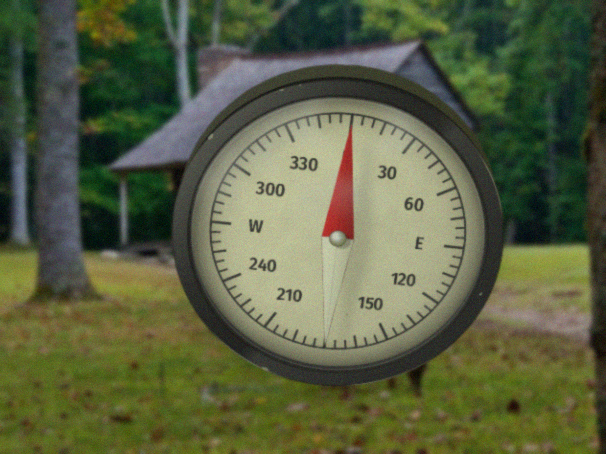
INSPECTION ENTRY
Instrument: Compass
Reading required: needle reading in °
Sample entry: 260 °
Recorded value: 0 °
